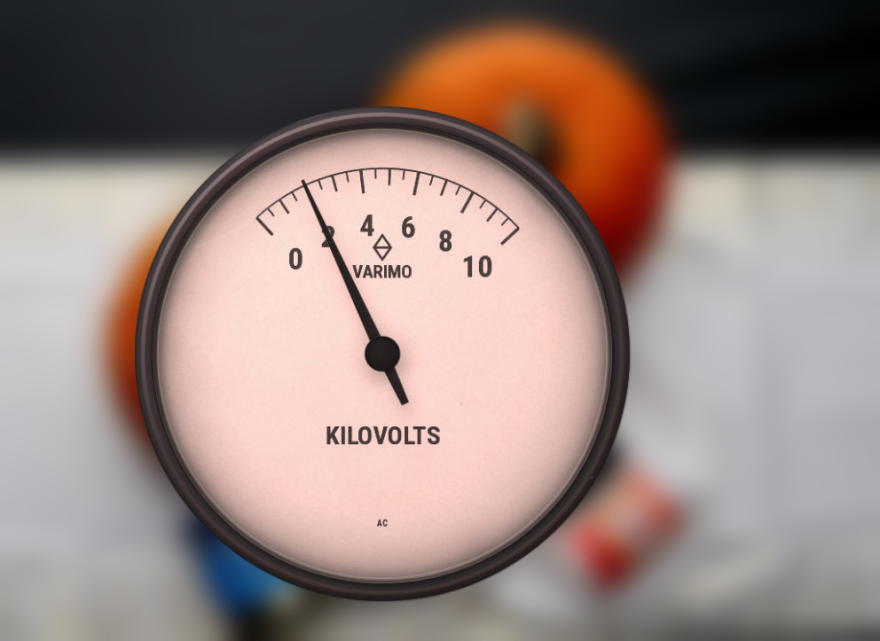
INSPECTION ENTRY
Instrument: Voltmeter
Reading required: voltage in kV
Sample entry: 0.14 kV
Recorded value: 2 kV
